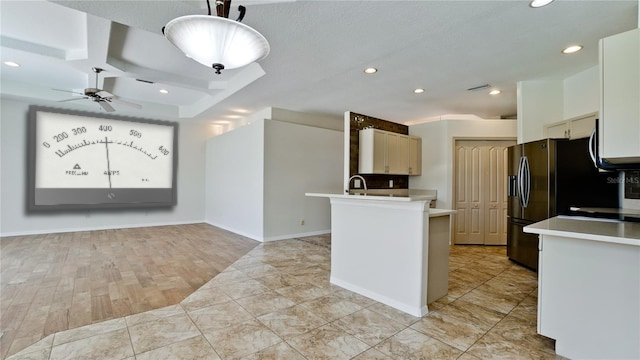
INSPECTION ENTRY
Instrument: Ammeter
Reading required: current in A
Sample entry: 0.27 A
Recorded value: 400 A
